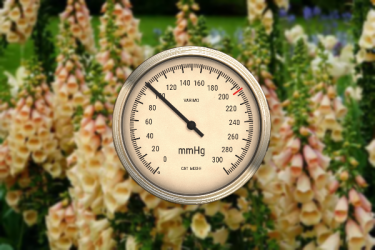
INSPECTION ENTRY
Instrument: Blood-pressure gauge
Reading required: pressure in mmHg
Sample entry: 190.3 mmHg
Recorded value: 100 mmHg
